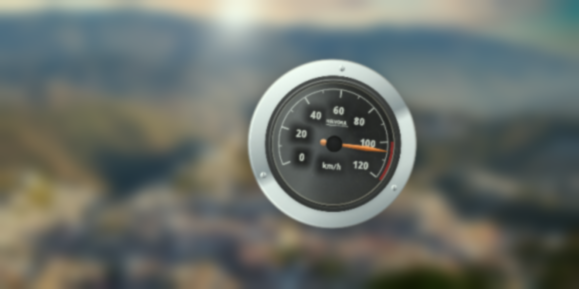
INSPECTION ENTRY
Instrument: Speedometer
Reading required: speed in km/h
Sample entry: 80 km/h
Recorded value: 105 km/h
